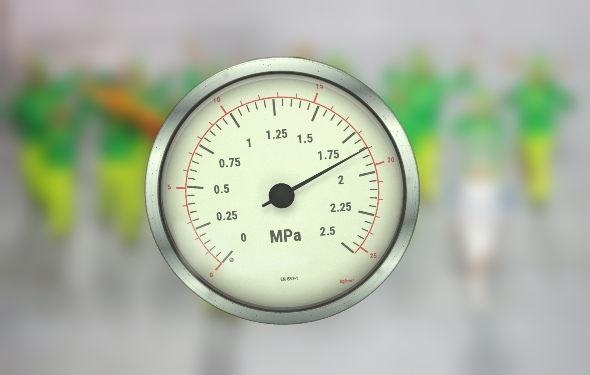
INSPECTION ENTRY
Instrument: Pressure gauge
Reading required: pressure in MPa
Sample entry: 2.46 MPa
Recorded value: 1.85 MPa
